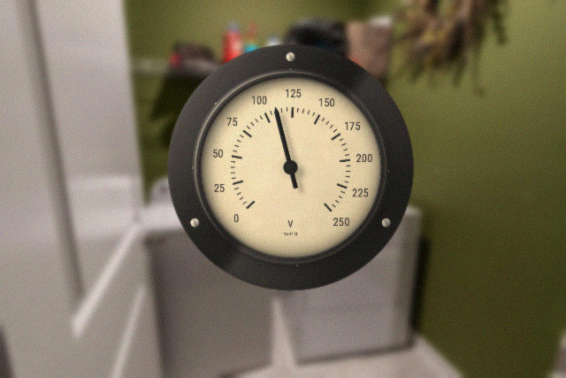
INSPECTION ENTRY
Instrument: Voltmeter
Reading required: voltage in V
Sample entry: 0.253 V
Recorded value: 110 V
